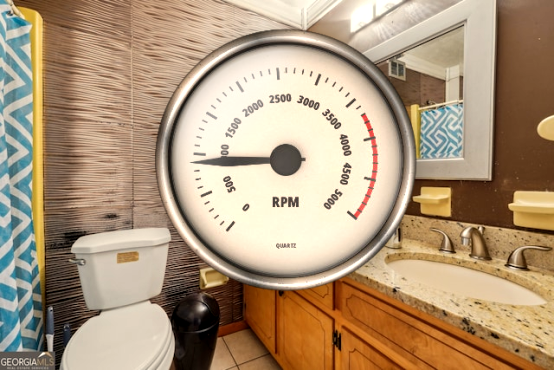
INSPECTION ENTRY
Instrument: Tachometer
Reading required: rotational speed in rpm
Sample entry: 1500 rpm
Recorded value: 900 rpm
